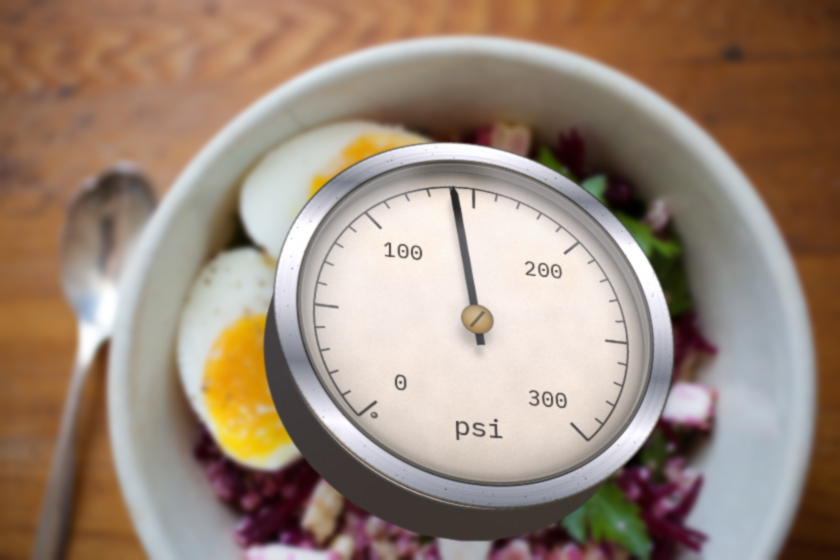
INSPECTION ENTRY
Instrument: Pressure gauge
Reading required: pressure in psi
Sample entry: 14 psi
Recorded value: 140 psi
